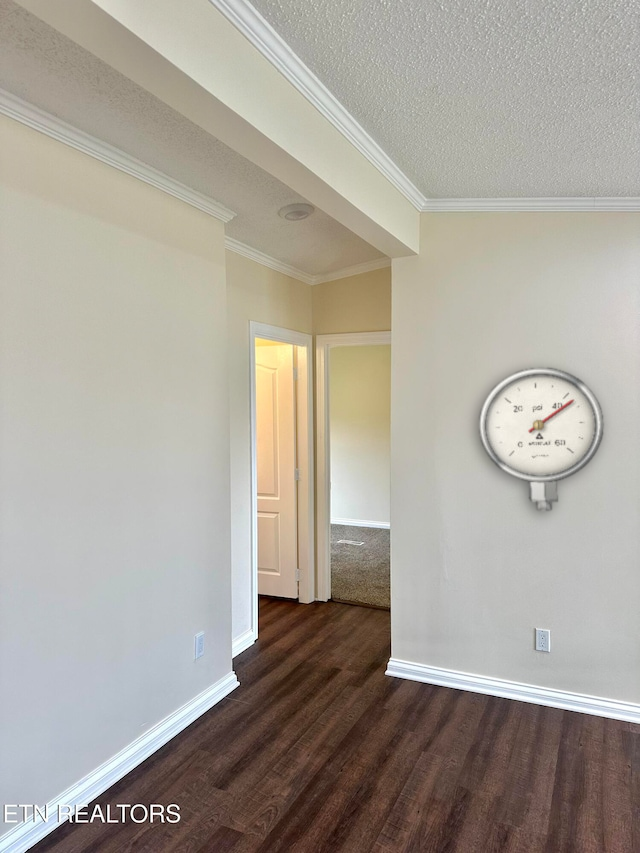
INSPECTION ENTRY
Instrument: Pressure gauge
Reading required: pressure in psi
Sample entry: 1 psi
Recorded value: 42.5 psi
